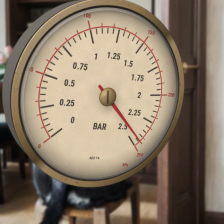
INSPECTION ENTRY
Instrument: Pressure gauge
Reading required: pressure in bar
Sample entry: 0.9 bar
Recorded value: 2.45 bar
